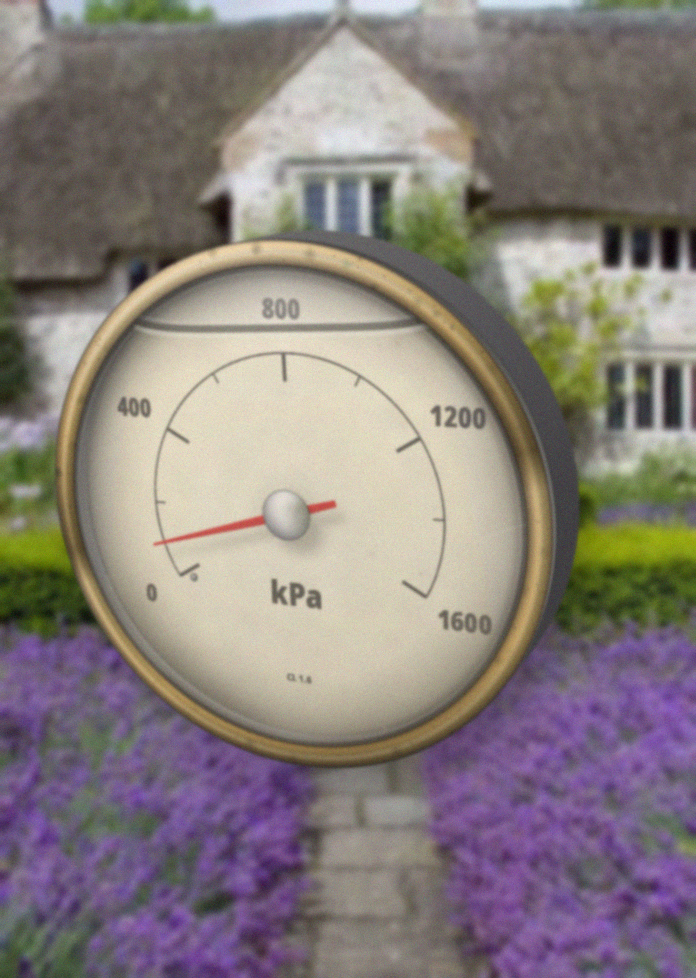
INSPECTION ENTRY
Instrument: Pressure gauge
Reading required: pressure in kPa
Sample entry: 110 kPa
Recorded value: 100 kPa
